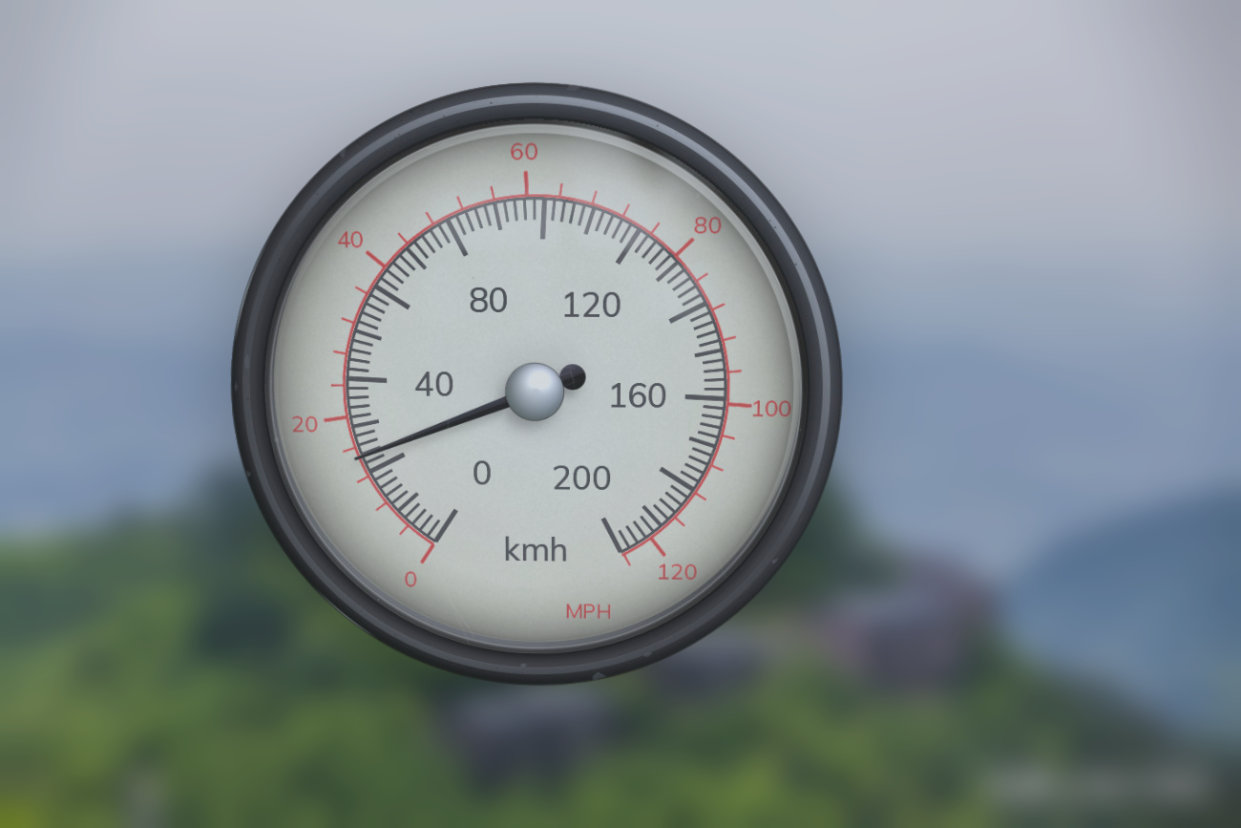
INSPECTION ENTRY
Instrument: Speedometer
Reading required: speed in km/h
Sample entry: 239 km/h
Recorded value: 24 km/h
